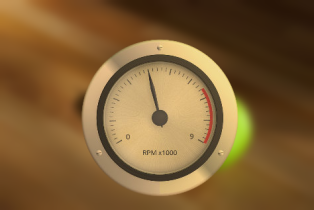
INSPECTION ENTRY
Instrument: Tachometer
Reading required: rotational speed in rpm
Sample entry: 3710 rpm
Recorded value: 4000 rpm
